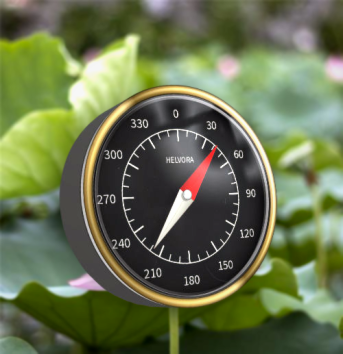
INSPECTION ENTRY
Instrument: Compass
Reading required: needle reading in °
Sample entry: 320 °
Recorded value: 40 °
